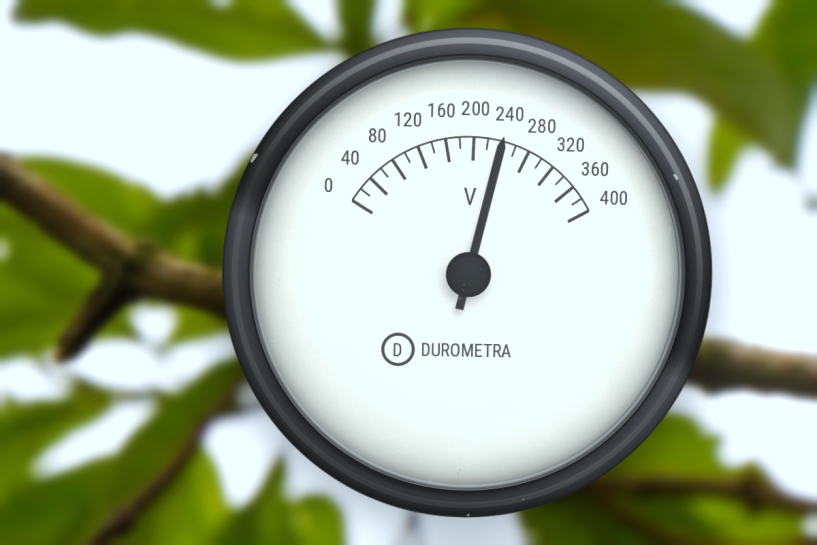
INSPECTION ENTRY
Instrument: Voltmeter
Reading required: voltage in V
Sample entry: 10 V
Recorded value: 240 V
